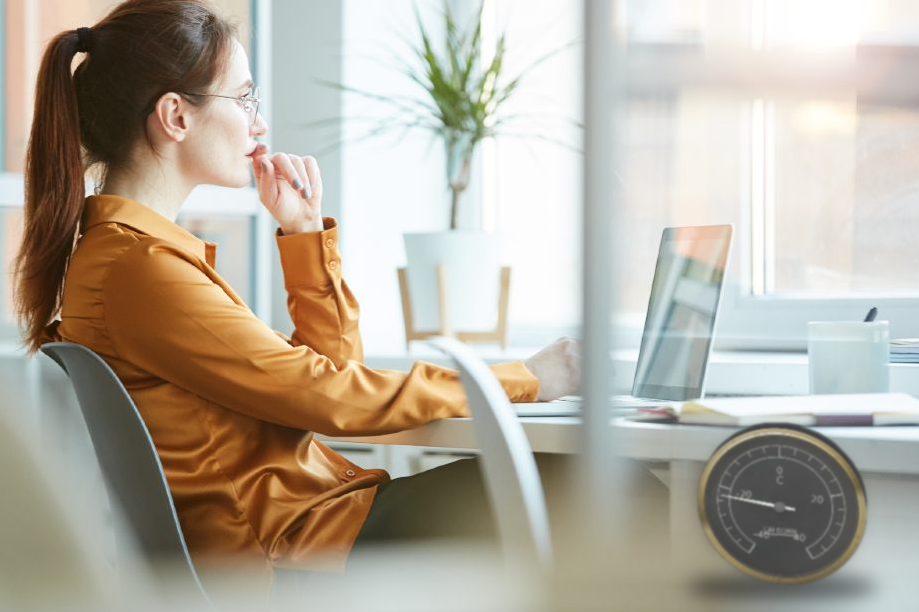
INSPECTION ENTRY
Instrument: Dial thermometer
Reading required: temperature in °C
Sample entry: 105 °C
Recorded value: -22 °C
